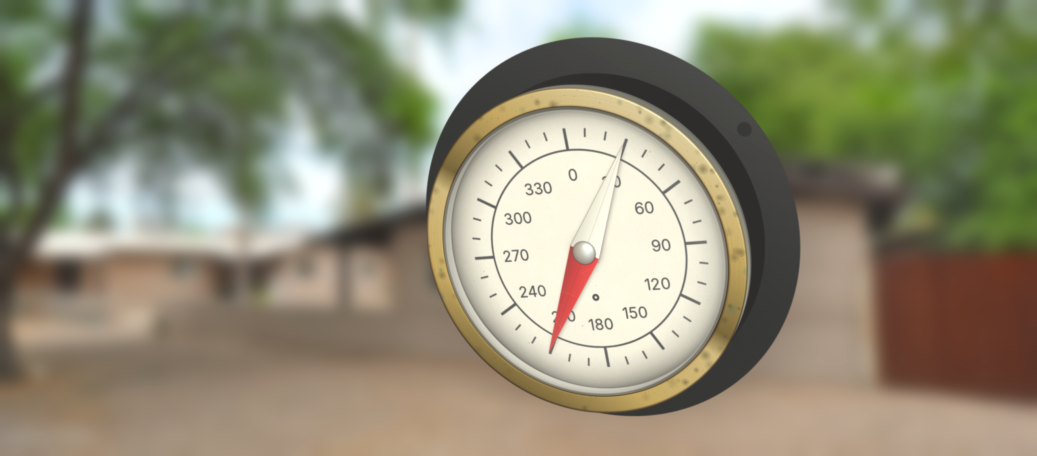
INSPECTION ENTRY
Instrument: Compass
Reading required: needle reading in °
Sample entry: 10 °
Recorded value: 210 °
